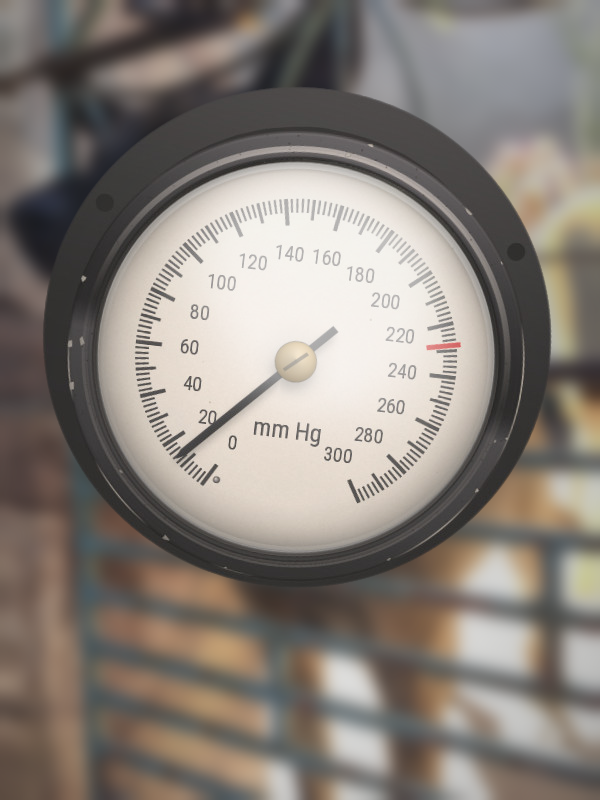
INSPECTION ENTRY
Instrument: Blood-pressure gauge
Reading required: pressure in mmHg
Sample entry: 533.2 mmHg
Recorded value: 14 mmHg
